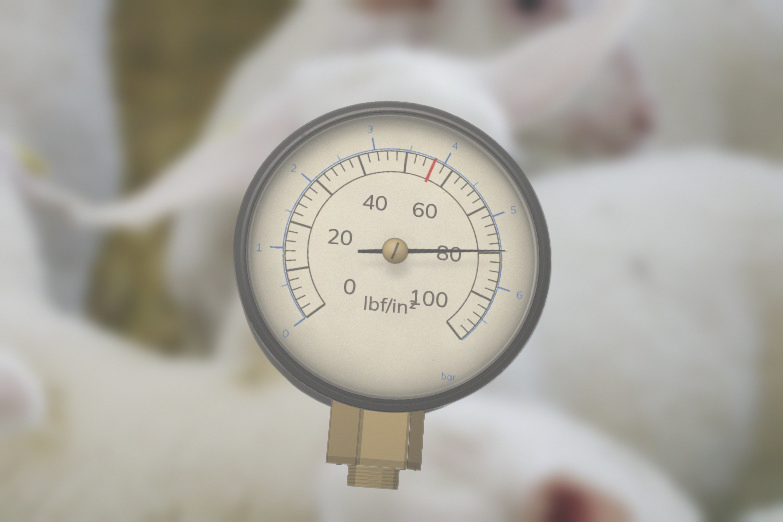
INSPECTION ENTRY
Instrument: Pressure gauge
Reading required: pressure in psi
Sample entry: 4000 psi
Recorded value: 80 psi
